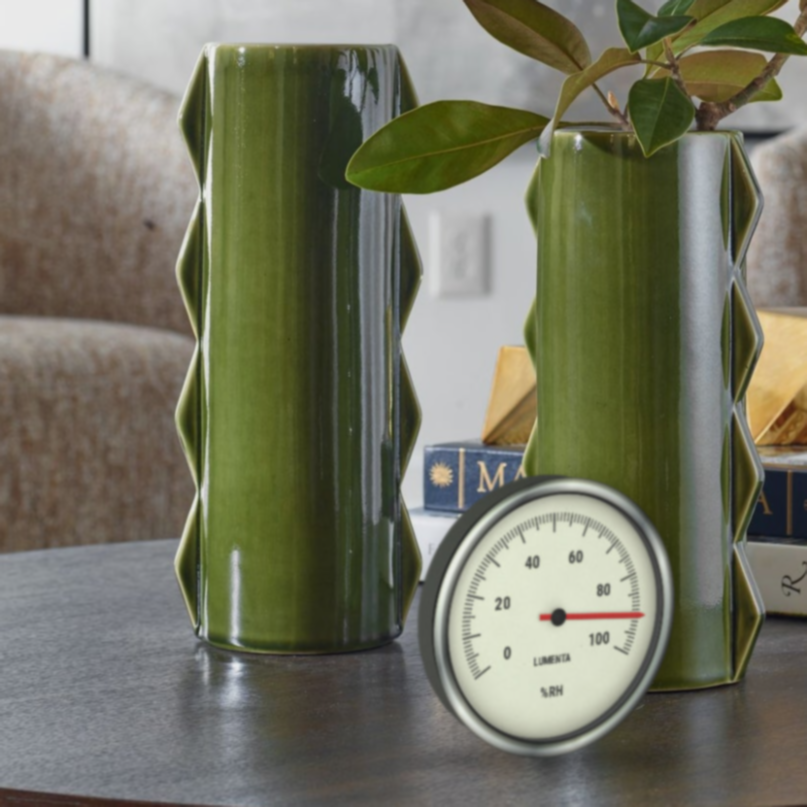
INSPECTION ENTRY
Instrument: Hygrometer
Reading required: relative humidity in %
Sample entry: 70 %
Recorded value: 90 %
